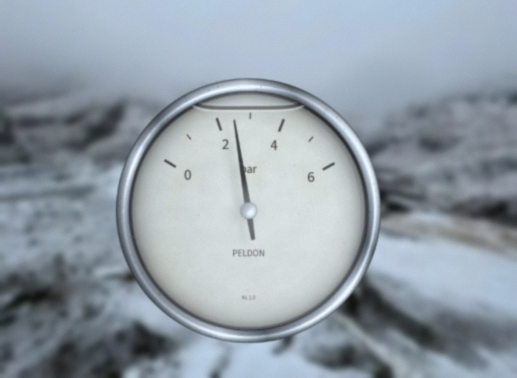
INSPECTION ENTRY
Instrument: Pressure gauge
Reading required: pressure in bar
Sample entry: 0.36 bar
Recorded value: 2.5 bar
